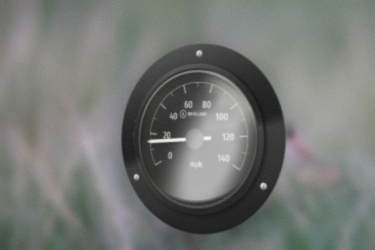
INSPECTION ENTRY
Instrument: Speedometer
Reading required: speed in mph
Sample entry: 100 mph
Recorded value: 15 mph
